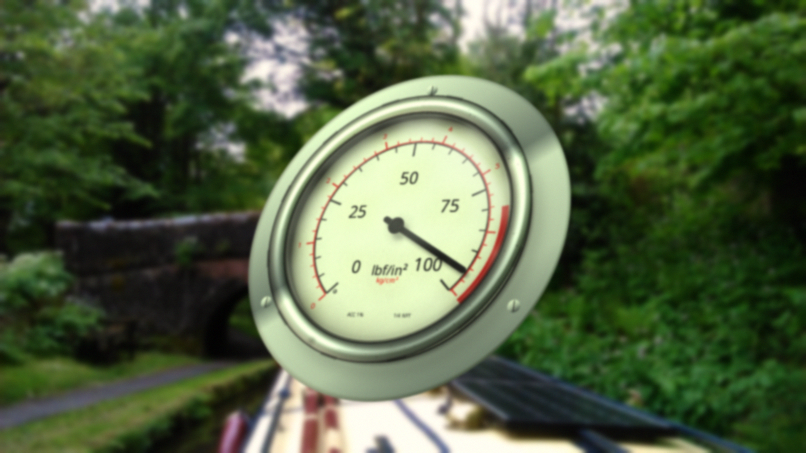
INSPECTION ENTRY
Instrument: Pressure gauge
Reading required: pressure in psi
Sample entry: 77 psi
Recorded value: 95 psi
